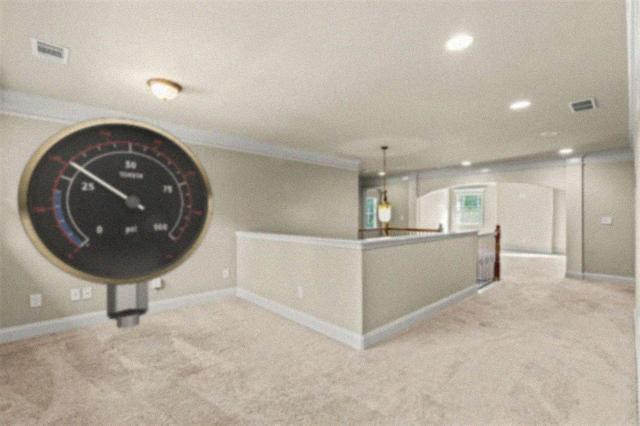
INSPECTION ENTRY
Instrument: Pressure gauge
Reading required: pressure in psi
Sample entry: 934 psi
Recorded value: 30 psi
